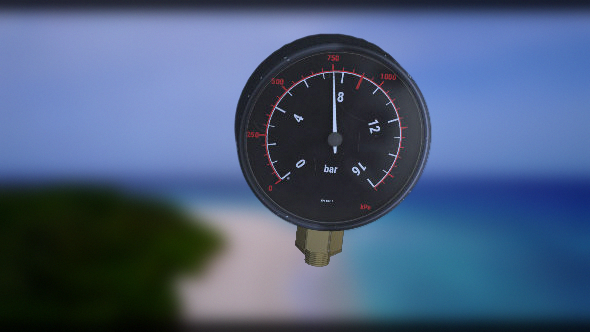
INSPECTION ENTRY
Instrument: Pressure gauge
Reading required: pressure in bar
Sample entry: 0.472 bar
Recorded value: 7.5 bar
